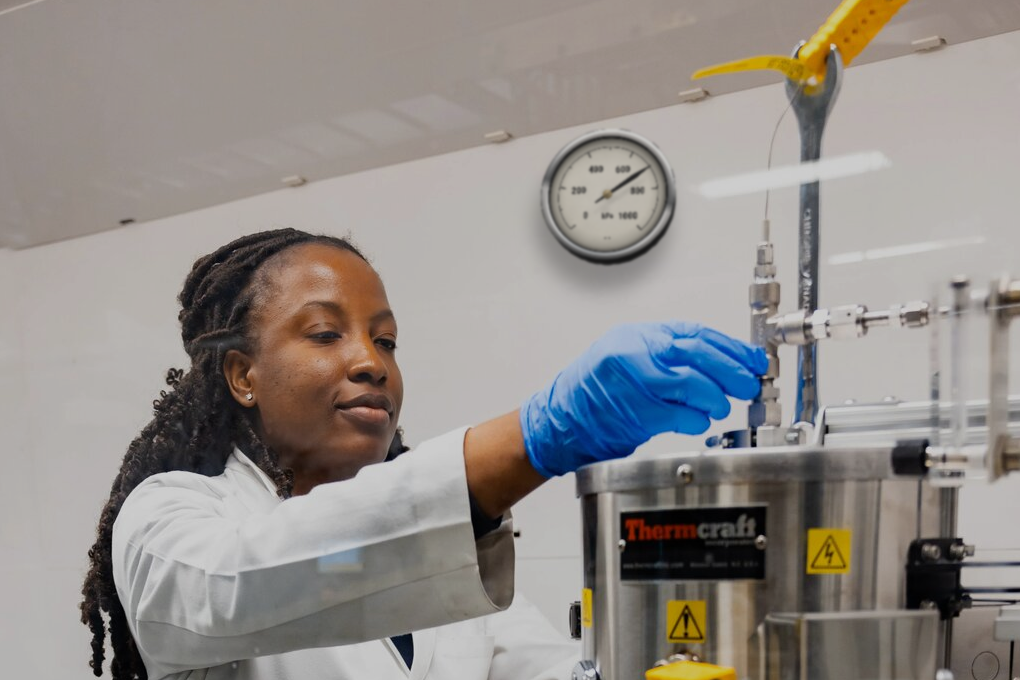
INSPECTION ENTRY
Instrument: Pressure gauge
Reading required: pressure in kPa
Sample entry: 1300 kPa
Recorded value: 700 kPa
